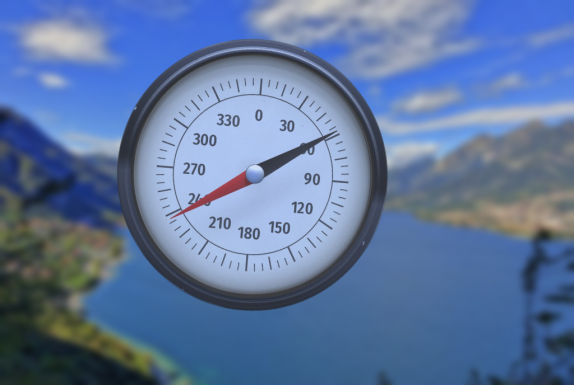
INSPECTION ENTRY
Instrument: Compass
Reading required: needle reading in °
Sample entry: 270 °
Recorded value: 237.5 °
